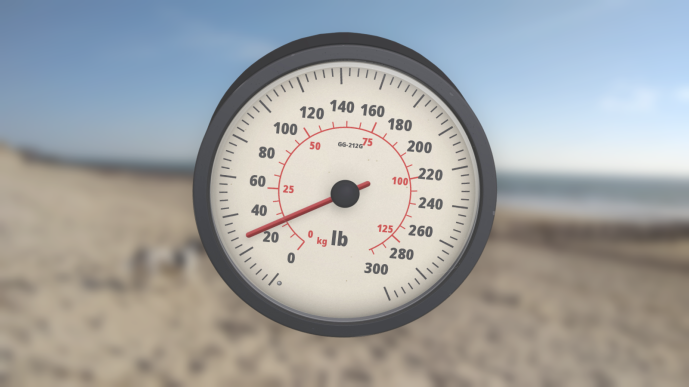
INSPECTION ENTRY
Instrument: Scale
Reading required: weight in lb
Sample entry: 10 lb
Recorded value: 28 lb
